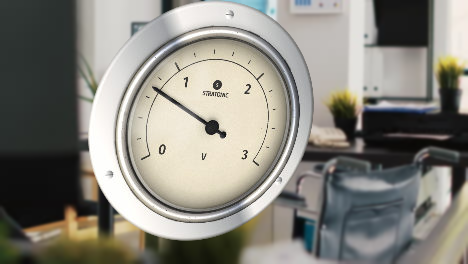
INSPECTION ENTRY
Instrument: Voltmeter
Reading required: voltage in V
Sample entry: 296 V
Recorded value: 0.7 V
